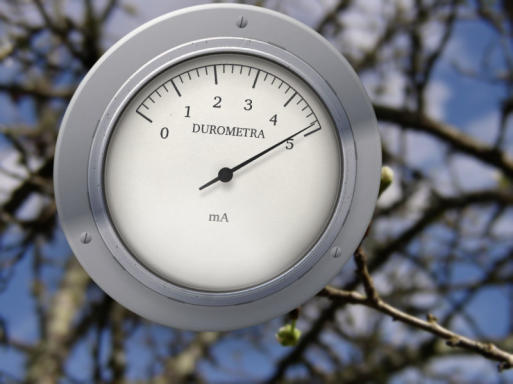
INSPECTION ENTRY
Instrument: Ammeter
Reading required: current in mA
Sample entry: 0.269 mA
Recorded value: 4.8 mA
